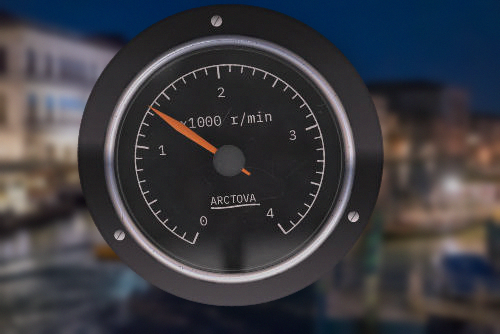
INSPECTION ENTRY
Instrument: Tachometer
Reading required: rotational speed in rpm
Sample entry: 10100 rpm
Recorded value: 1350 rpm
